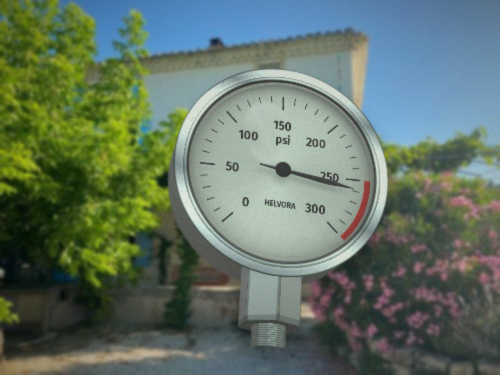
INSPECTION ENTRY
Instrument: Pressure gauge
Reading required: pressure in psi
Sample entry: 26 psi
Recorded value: 260 psi
